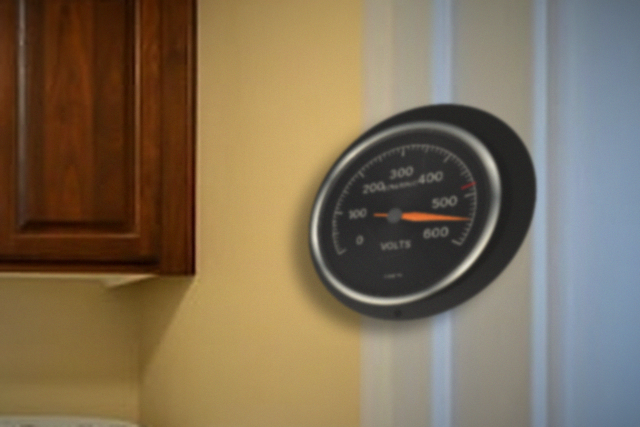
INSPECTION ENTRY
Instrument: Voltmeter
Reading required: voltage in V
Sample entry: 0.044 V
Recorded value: 550 V
